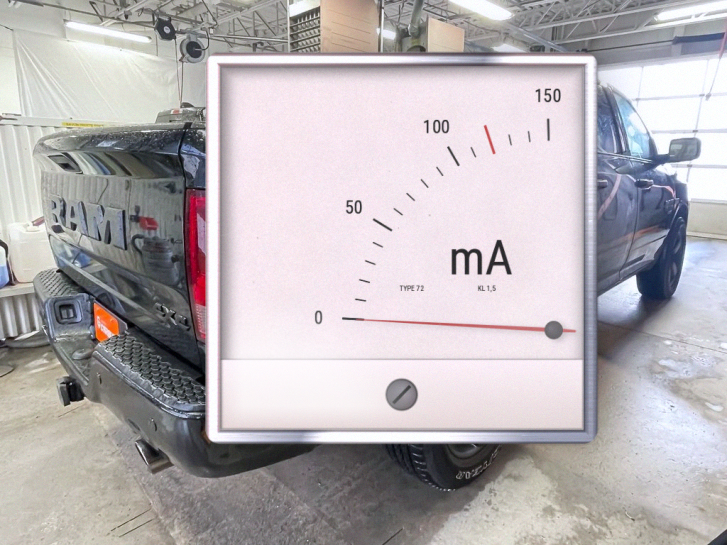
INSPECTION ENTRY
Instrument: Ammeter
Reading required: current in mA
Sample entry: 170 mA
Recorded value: 0 mA
